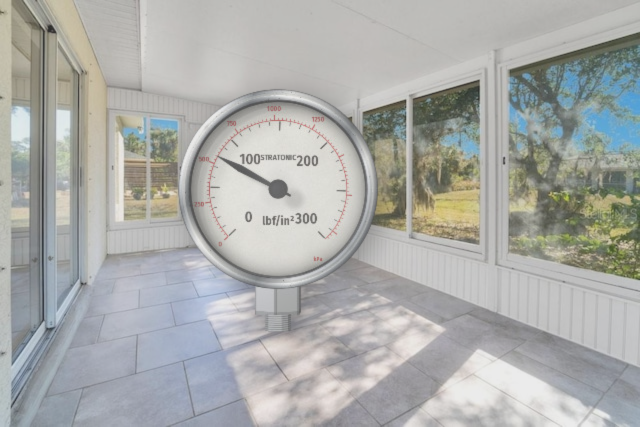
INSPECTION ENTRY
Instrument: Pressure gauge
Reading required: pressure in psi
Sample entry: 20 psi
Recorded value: 80 psi
